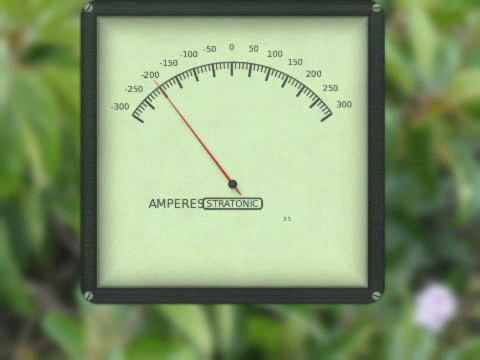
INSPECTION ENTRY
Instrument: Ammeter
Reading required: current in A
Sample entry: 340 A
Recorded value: -200 A
